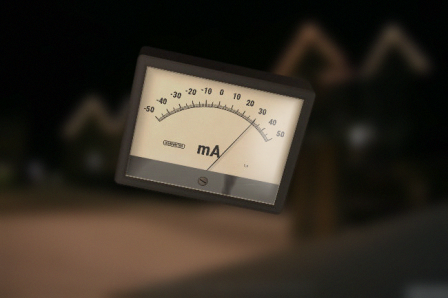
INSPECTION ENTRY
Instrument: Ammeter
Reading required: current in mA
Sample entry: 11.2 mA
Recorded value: 30 mA
